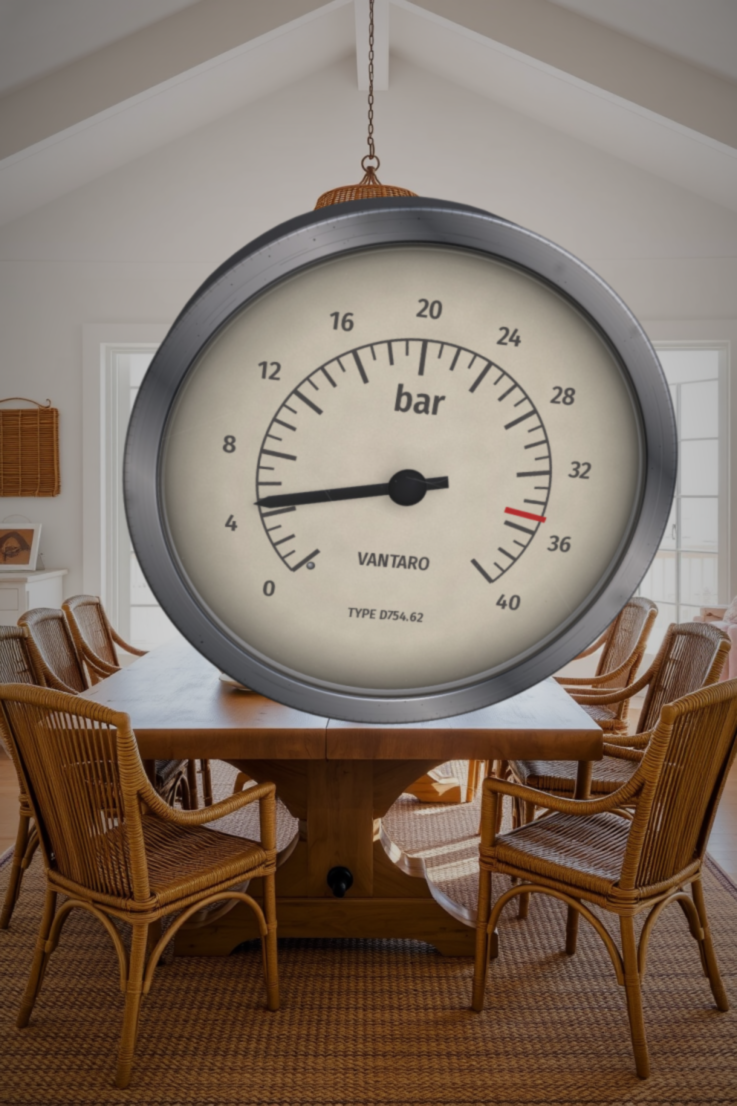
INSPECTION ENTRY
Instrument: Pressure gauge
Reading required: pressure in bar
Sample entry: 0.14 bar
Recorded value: 5 bar
